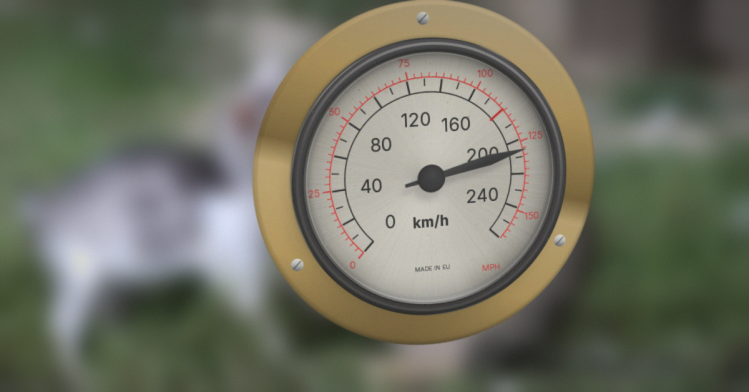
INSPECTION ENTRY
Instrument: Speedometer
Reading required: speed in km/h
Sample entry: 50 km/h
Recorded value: 205 km/h
